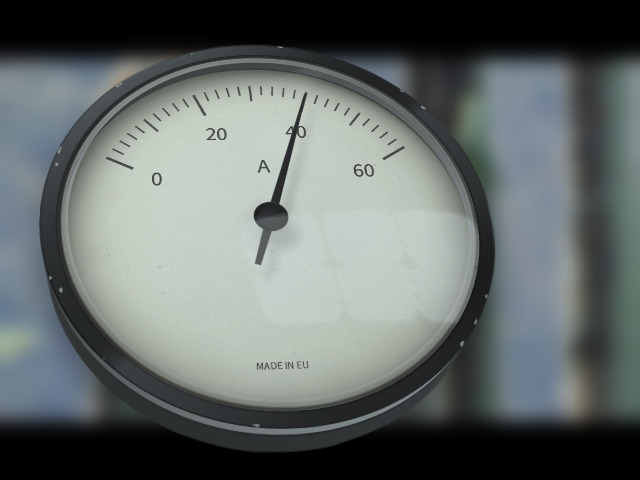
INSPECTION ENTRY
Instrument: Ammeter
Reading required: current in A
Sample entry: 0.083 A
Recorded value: 40 A
